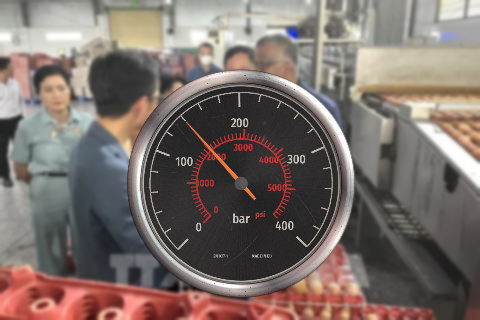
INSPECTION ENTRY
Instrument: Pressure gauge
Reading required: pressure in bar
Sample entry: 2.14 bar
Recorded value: 140 bar
